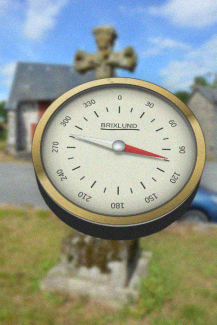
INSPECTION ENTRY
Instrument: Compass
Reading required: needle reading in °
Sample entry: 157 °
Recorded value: 105 °
